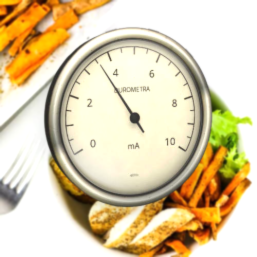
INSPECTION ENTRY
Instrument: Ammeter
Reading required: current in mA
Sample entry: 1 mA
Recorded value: 3.5 mA
